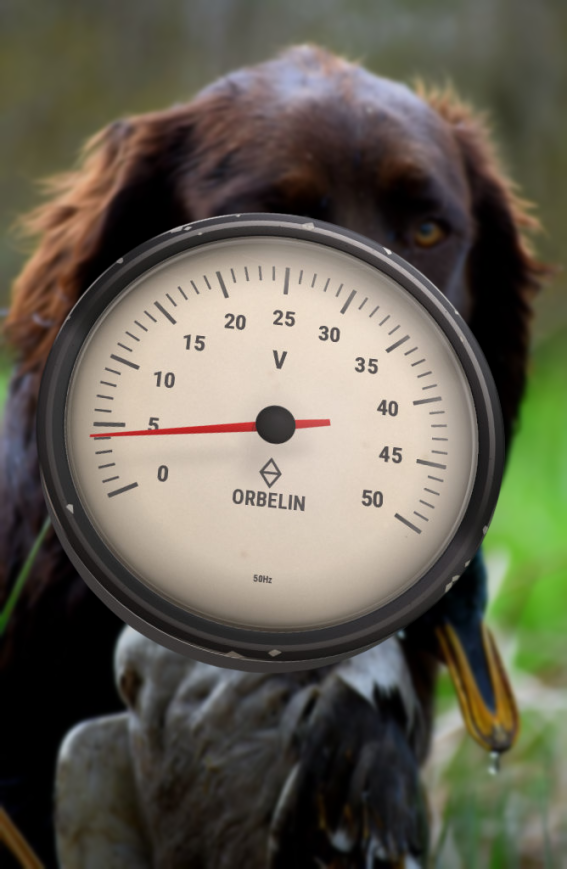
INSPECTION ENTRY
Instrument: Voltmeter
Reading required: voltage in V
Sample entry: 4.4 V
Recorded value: 4 V
